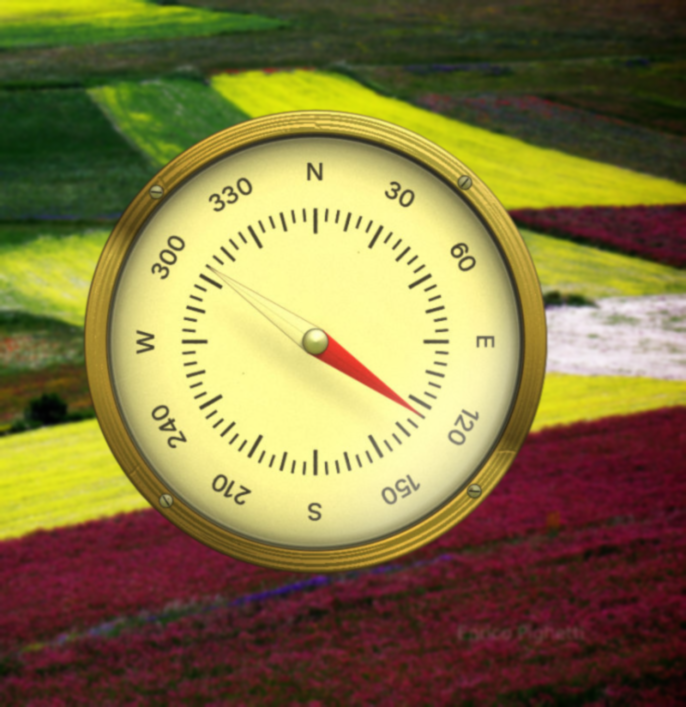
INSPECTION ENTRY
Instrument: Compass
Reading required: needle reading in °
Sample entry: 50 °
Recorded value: 125 °
